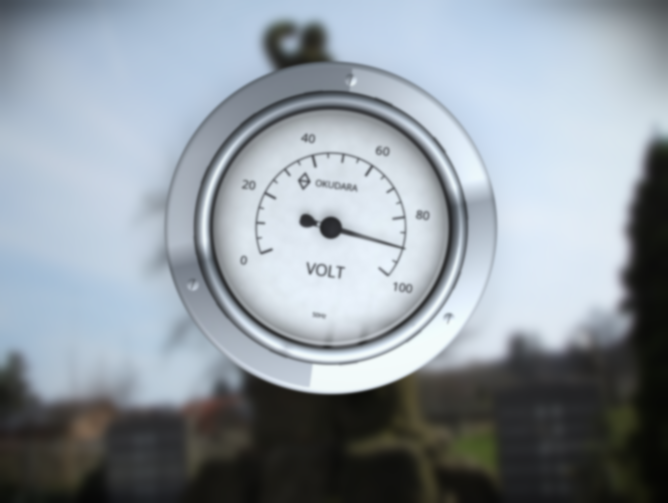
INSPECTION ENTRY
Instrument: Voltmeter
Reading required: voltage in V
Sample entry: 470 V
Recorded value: 90 V
